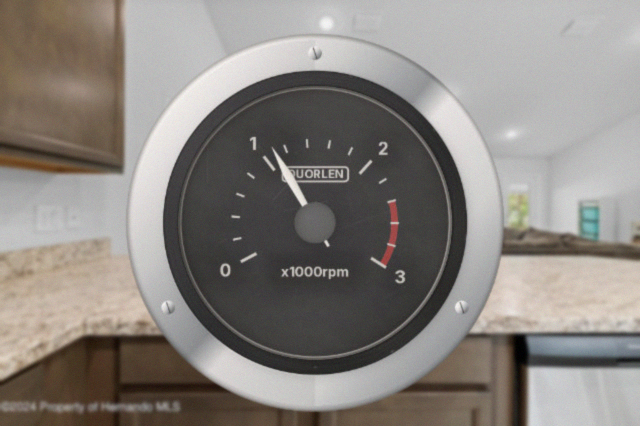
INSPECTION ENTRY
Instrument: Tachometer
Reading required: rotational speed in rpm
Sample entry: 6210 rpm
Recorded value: 1100 rpm
